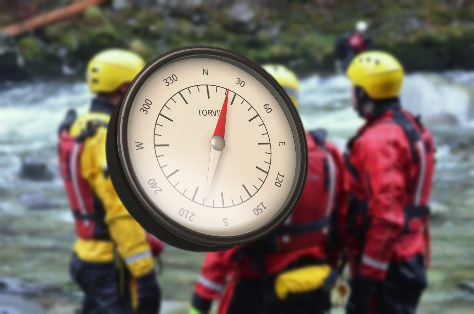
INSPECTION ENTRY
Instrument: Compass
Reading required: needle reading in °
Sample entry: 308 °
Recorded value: 20 °
